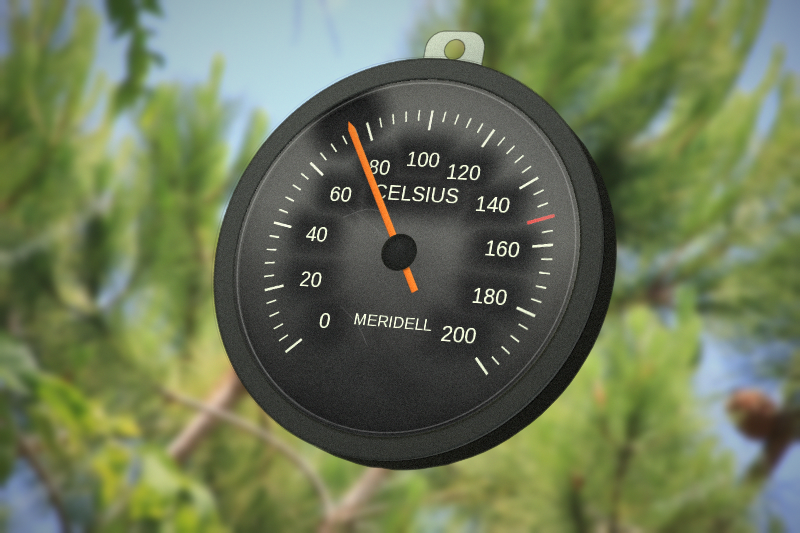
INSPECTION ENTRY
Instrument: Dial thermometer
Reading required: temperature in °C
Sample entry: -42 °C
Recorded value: 76 °C
